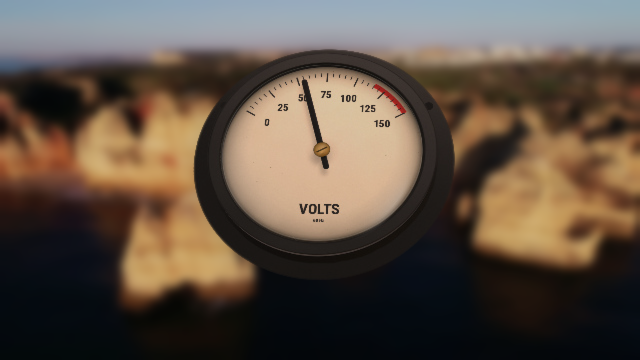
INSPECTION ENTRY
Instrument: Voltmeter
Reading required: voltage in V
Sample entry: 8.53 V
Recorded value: 55 V
